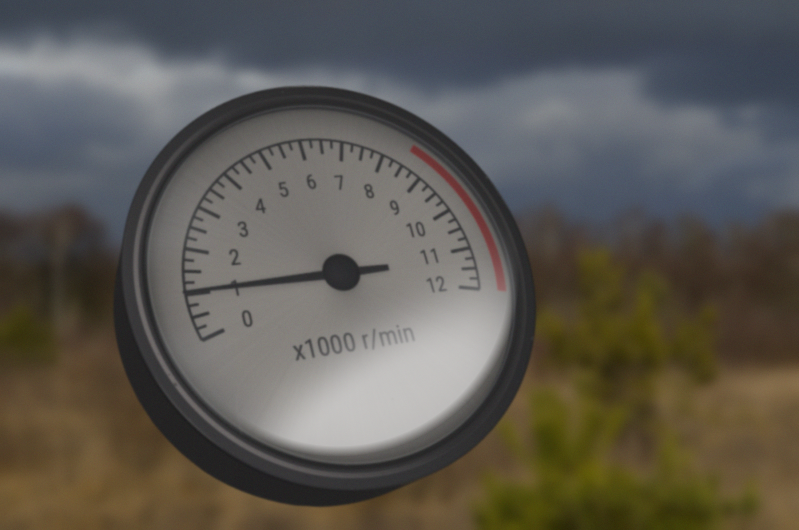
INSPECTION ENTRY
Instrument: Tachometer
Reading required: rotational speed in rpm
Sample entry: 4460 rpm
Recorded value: 1000 rpm
